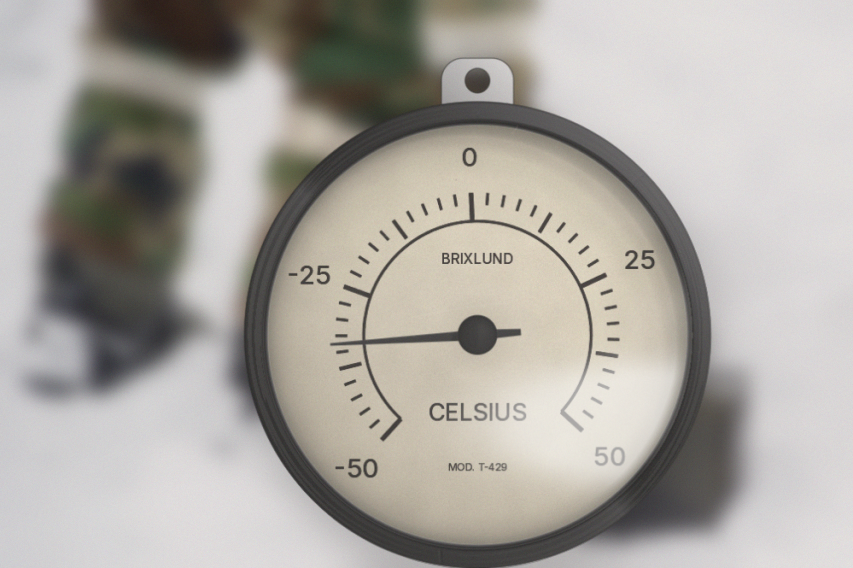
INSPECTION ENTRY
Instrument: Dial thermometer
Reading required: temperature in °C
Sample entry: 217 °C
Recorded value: -33.75 °C
